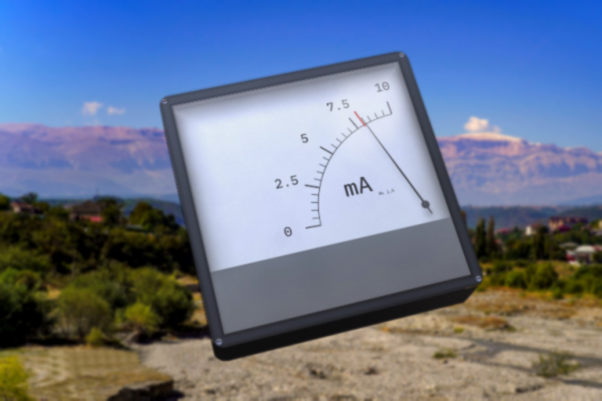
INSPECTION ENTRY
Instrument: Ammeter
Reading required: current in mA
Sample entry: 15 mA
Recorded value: 8 mA
